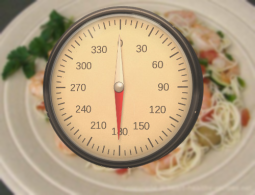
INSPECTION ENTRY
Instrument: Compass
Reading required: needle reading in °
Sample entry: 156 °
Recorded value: 180 °
